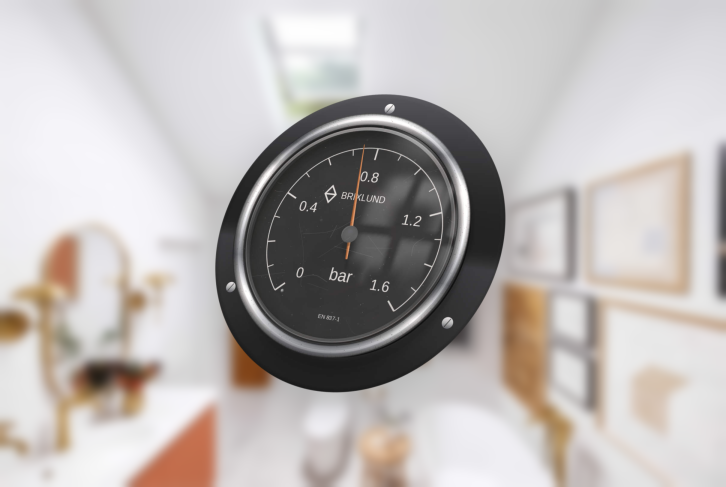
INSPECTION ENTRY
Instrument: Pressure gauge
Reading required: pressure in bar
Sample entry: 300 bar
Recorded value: 0.75 bar
